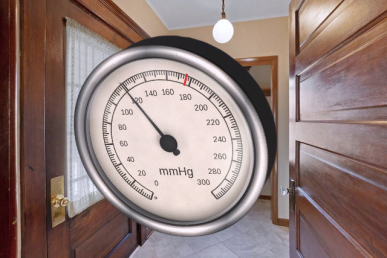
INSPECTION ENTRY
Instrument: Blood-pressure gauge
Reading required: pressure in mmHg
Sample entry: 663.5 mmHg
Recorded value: 120 mmHg
